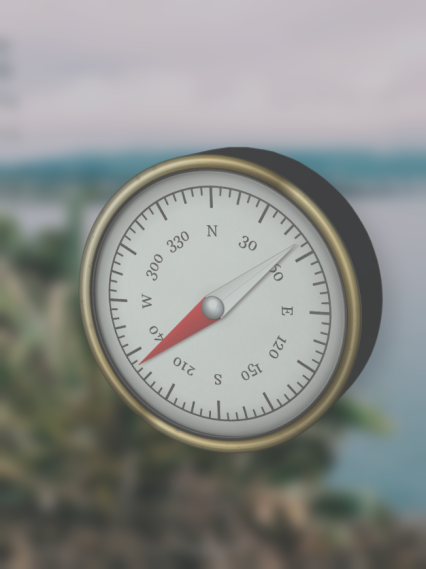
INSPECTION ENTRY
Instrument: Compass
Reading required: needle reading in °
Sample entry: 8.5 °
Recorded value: 232.5 °
